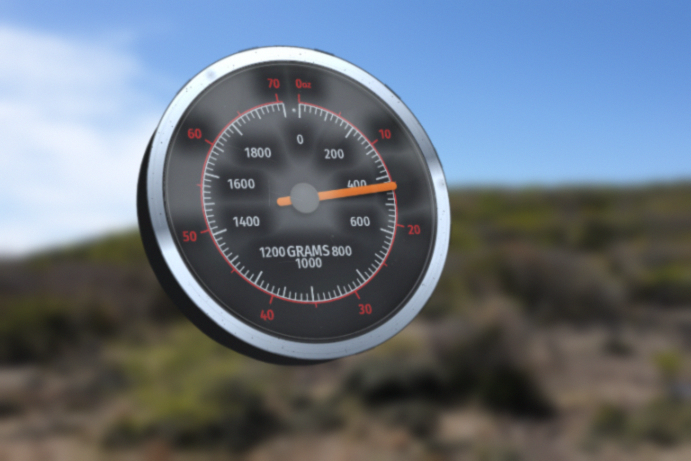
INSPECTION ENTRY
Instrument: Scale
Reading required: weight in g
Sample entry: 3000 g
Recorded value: 440 g
